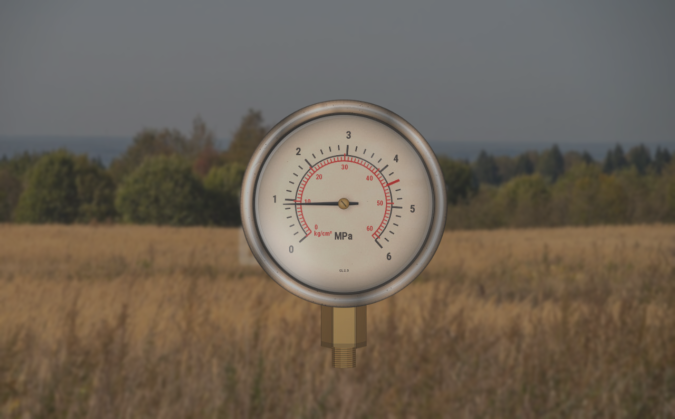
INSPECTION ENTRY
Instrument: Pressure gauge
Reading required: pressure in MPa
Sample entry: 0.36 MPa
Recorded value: 0.9 MPa
